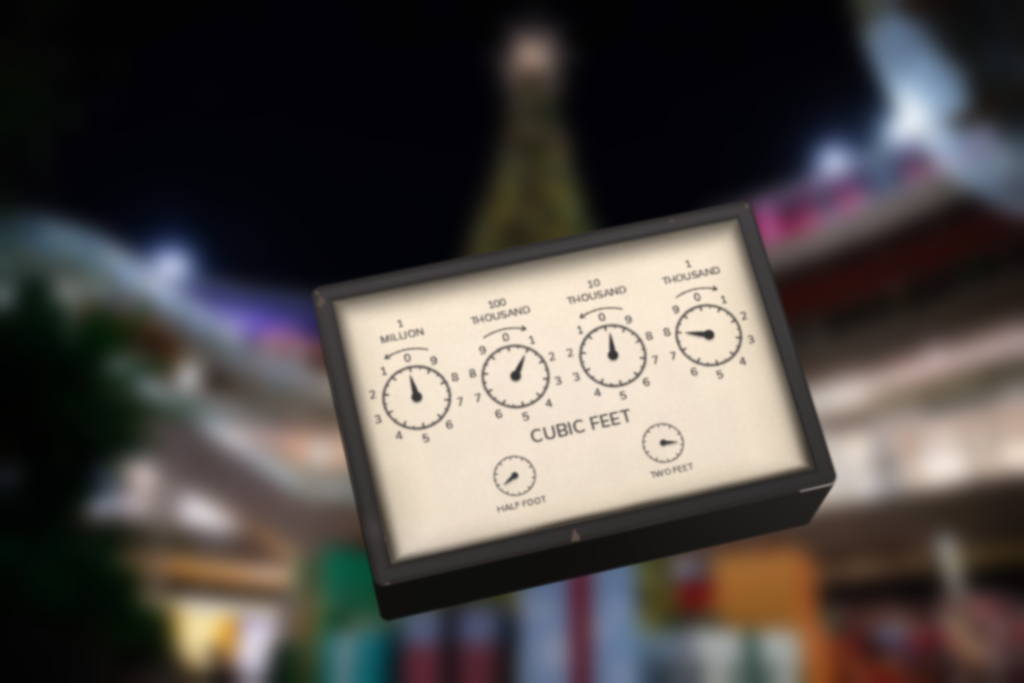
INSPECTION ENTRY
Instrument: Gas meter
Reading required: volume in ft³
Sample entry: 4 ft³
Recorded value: 9800 ft³
